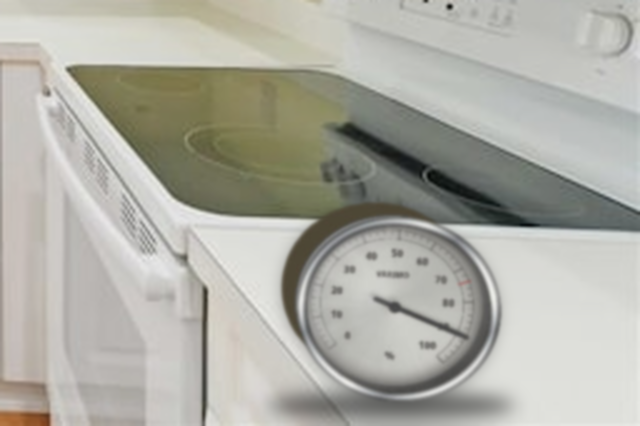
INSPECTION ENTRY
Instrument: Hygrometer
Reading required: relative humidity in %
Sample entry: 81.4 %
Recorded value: 90 %
